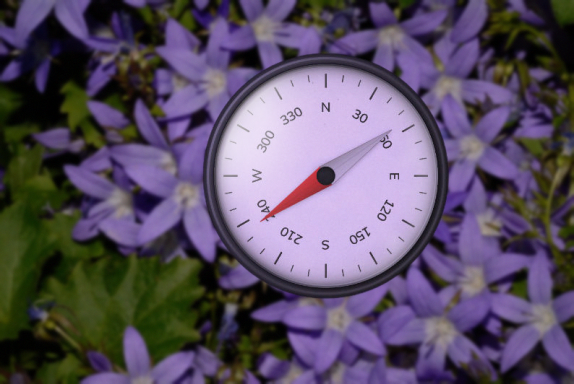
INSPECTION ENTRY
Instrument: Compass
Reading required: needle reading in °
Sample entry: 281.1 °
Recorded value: 235 °
